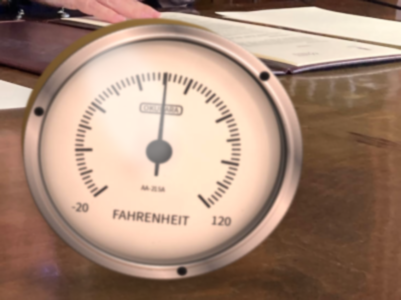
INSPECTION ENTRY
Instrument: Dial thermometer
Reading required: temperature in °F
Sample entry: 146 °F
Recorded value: 50 °F
